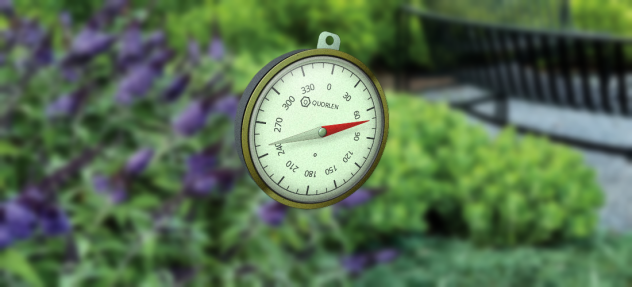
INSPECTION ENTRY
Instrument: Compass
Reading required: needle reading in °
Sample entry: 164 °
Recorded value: 70 °
